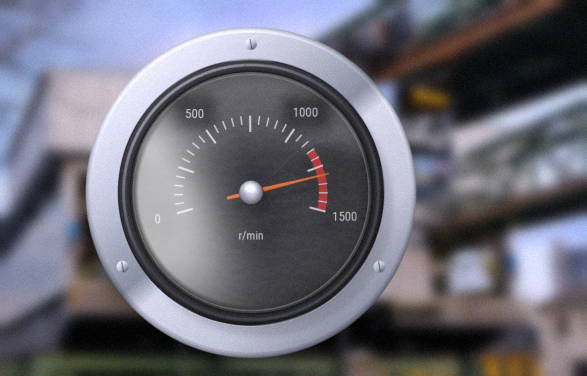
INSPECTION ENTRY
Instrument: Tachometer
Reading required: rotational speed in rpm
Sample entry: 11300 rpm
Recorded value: 1300 rpm
